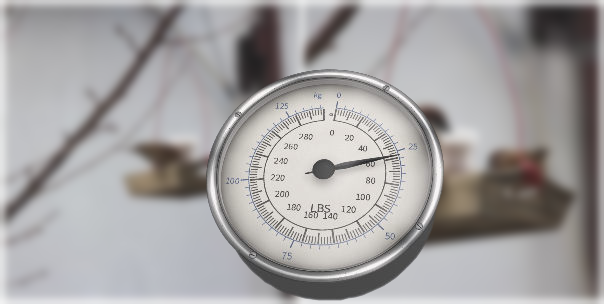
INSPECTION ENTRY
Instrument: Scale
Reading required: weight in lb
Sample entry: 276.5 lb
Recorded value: 60 lb
